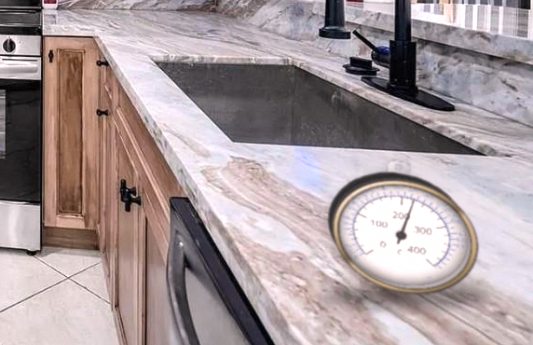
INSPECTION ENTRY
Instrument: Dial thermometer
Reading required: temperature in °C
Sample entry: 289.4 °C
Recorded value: 220 °C
